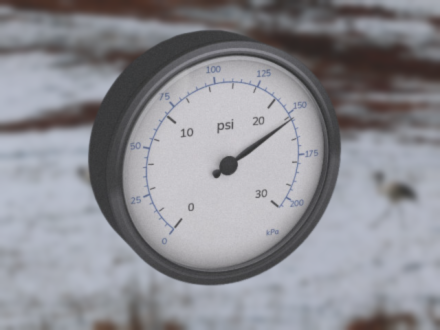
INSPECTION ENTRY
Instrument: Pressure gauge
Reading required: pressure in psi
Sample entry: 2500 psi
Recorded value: 22 psi
